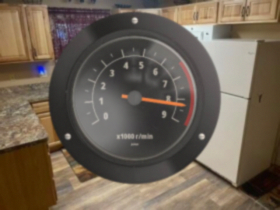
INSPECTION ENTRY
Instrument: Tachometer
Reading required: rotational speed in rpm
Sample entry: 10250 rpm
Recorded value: 8250 rpm
